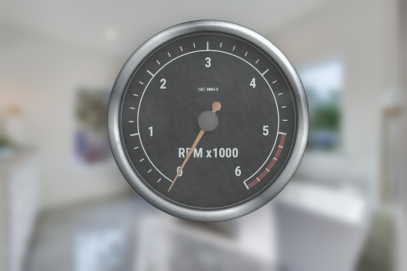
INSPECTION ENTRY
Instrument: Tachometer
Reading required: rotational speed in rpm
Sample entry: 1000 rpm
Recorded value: 0 rpm
